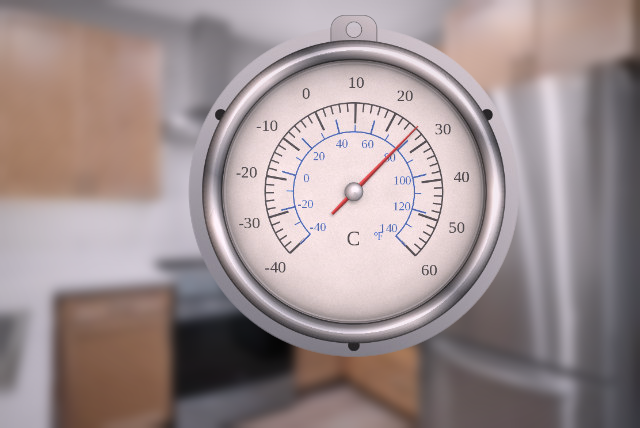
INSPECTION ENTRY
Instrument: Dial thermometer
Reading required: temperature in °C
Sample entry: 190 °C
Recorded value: 26 °C
